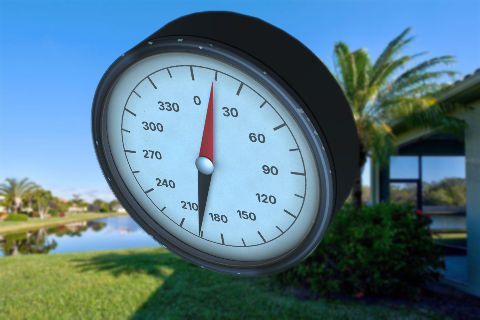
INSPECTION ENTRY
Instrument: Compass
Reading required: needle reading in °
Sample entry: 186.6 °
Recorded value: 15 °
